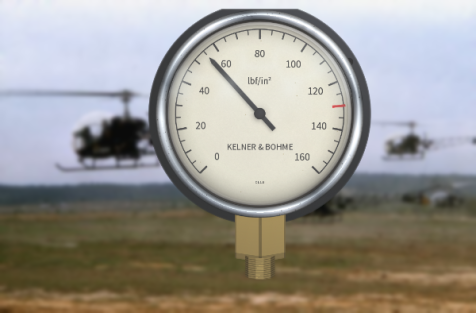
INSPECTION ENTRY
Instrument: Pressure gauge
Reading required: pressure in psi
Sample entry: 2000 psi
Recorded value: 55 psi
